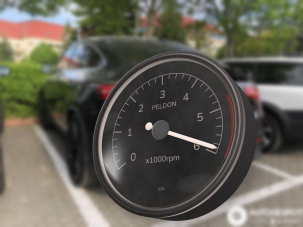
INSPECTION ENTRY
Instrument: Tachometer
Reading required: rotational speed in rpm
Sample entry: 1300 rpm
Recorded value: 5900 rpm
